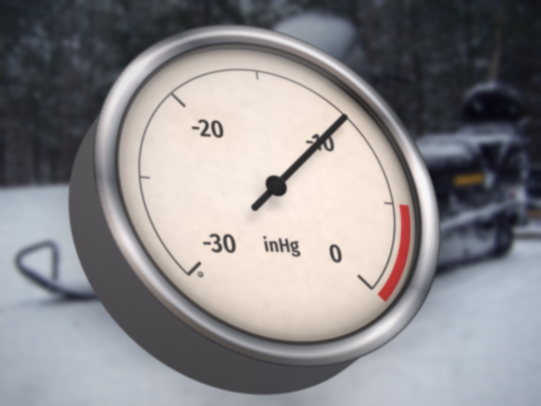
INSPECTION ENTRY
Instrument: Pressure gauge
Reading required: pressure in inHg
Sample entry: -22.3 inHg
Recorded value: -10 inHg
